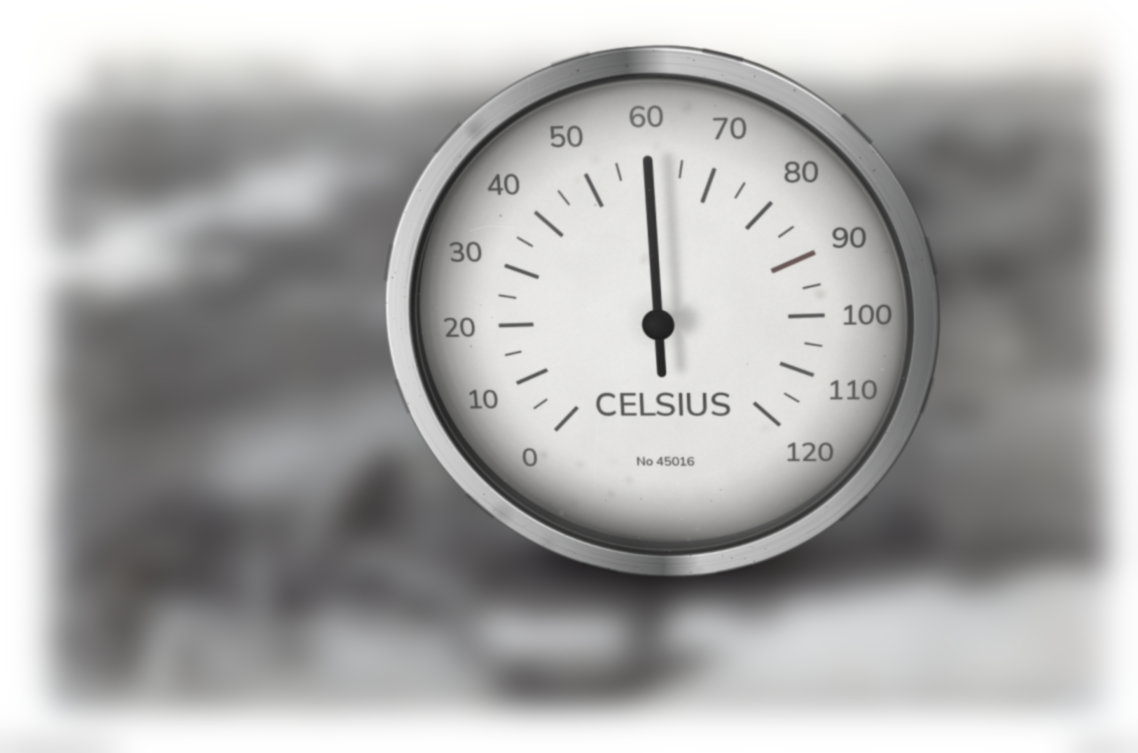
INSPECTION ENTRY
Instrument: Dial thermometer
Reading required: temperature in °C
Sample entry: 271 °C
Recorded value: 60 °C
